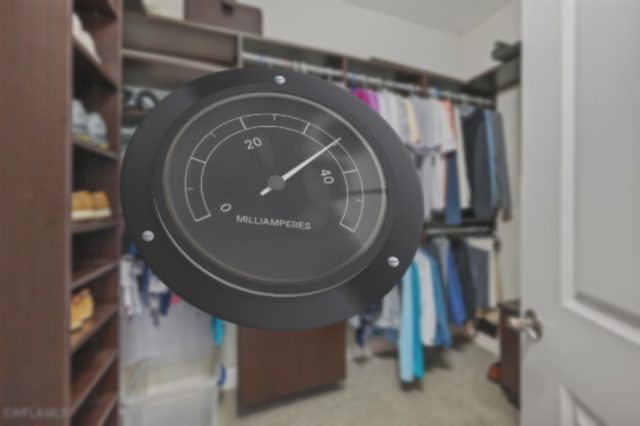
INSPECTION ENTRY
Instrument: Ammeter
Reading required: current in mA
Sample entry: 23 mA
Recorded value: 35 mA
